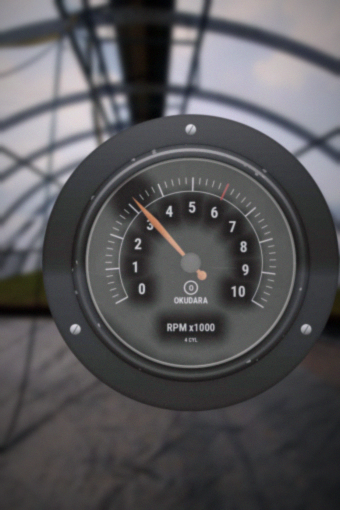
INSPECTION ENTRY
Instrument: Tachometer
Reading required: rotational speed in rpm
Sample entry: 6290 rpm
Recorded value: 3200 rpm
